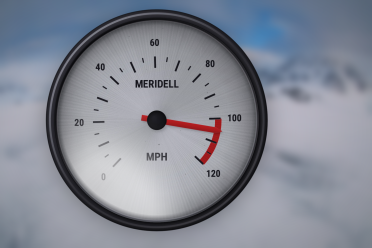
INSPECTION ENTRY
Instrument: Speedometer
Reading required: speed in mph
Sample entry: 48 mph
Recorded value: 105 mph
